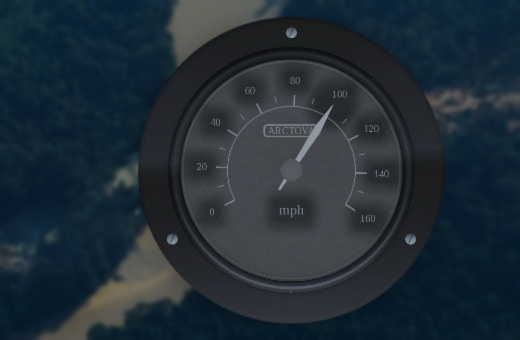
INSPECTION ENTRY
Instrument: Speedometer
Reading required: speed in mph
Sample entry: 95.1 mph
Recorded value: 100 mph
